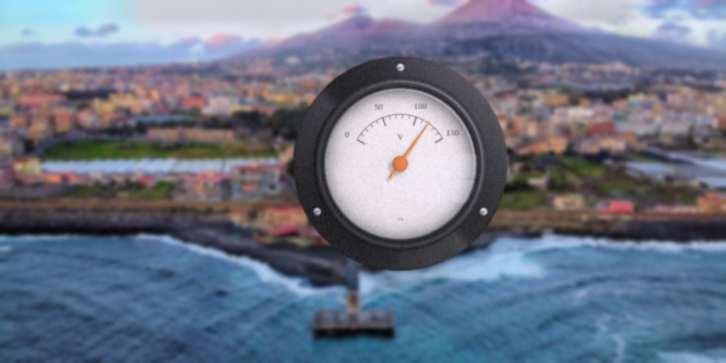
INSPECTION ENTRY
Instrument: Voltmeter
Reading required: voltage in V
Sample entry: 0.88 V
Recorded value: 120 V
